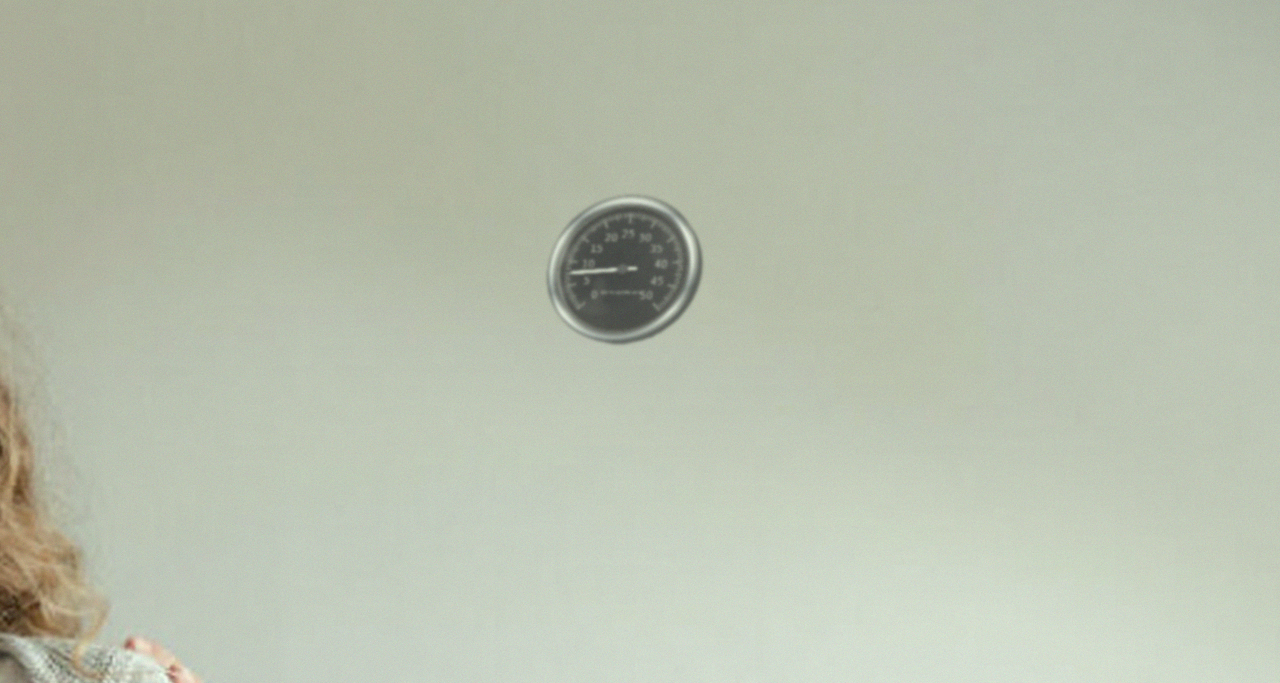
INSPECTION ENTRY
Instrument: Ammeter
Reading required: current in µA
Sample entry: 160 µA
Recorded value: 7.5 µA
